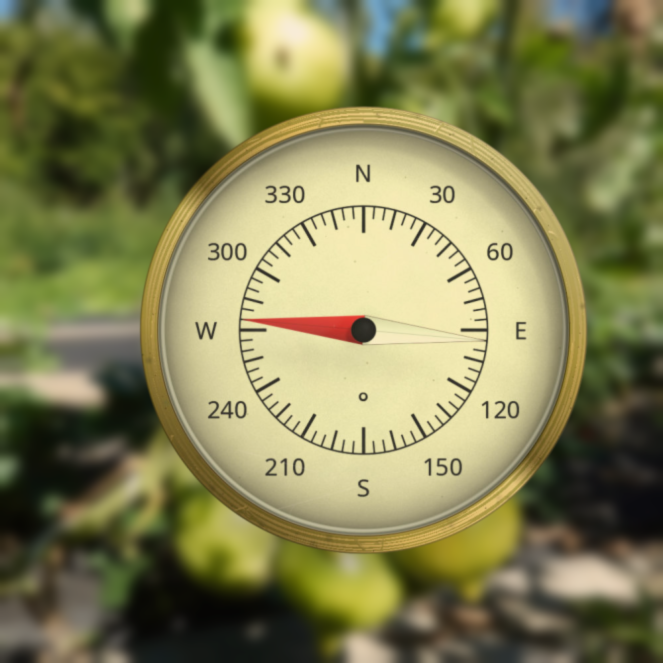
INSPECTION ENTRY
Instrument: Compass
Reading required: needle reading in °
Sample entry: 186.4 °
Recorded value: 275 °
